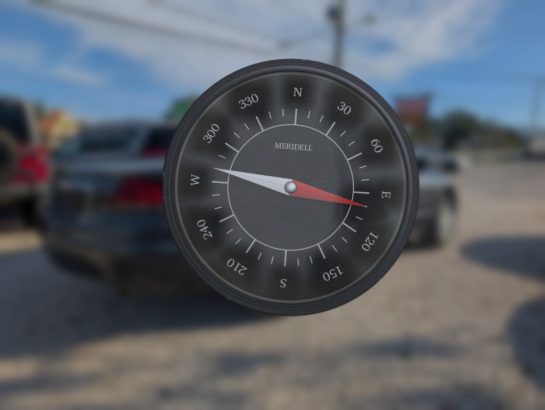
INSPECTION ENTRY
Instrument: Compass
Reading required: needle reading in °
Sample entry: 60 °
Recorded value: 100 °
